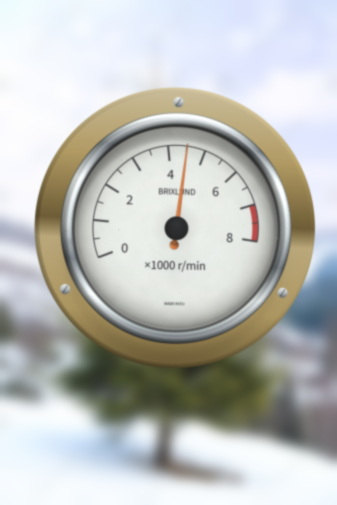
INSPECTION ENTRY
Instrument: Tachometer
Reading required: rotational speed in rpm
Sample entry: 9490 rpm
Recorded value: 4500 rpm
